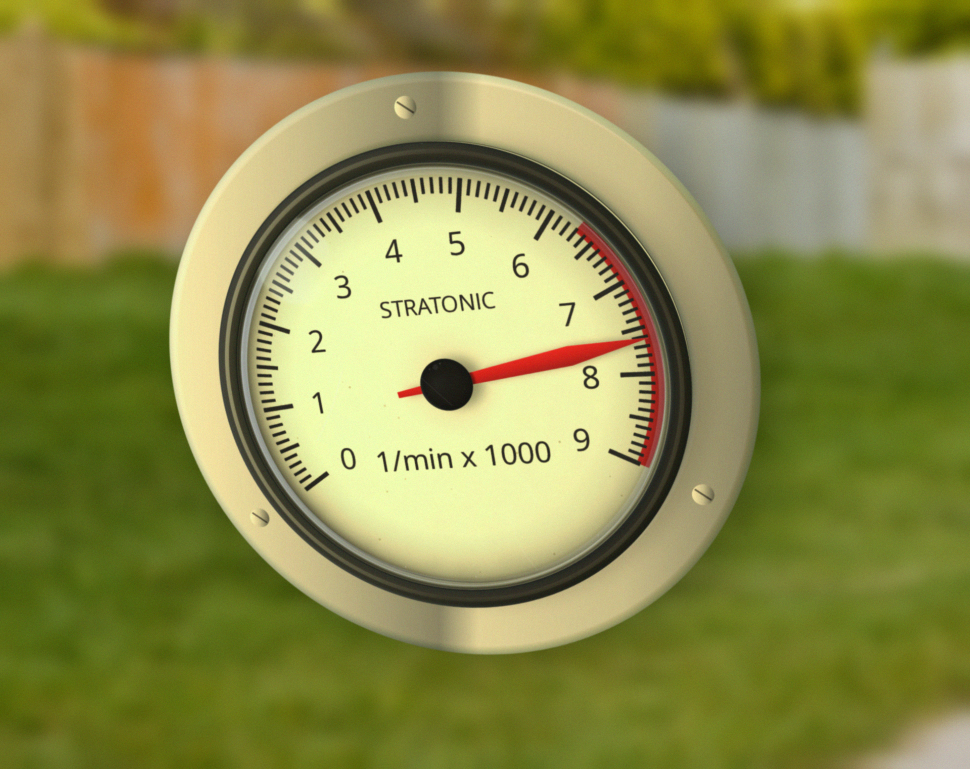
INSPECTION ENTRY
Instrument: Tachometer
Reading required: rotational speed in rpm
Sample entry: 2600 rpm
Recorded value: 7600 rpm
